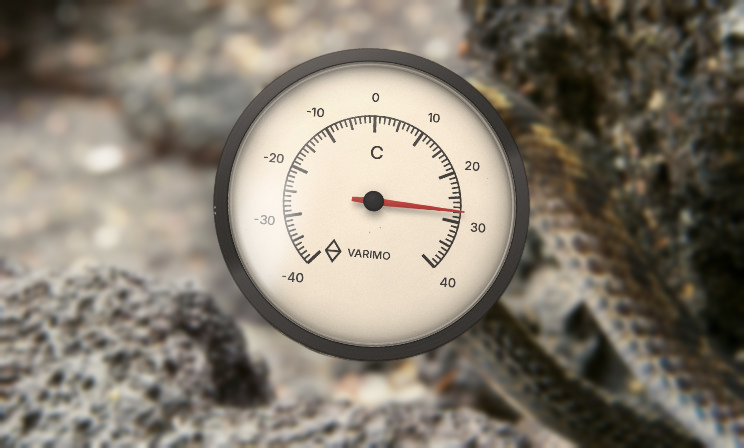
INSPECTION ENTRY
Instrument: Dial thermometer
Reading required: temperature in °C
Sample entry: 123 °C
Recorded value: 28 °C
